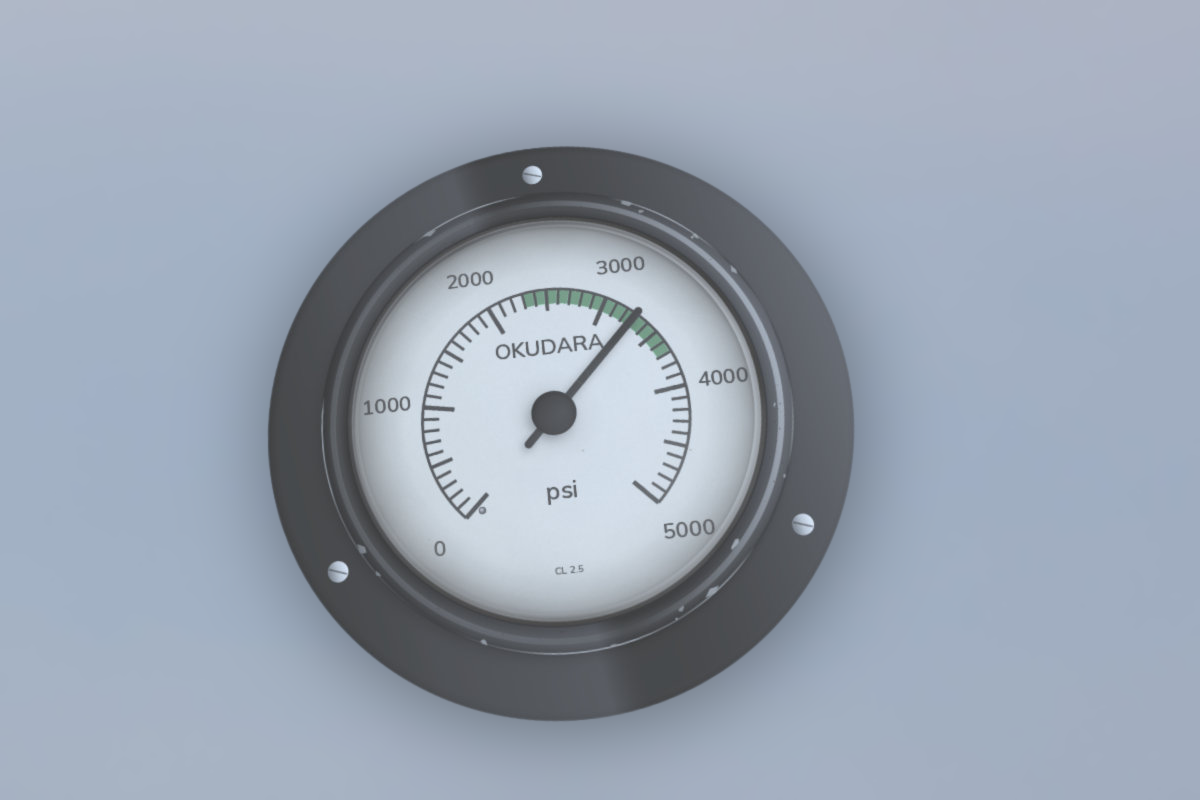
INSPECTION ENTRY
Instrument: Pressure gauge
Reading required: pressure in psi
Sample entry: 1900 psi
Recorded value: 3300 psi
